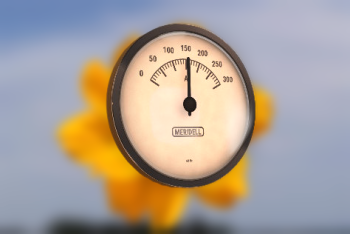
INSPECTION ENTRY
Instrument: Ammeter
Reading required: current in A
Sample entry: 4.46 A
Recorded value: 150 A
